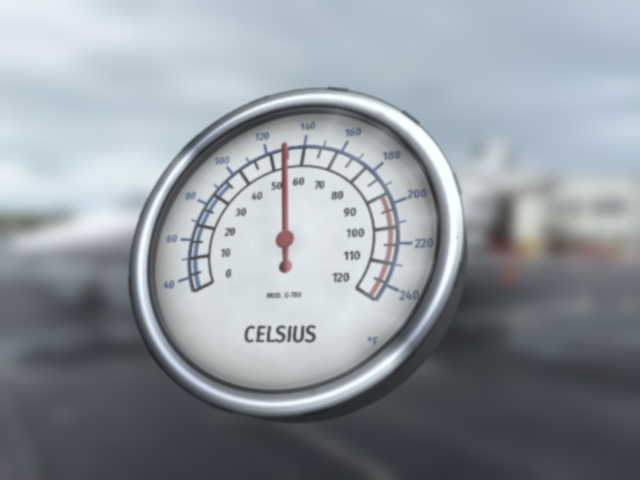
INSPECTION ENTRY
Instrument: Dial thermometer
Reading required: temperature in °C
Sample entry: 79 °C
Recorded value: 55 °C
